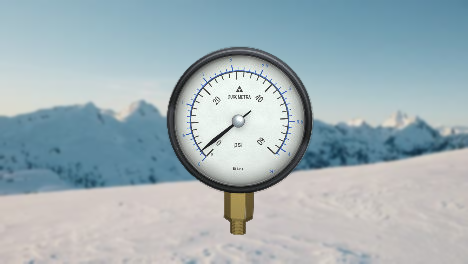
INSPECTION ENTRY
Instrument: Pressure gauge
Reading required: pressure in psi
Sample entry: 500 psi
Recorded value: 2 psi
